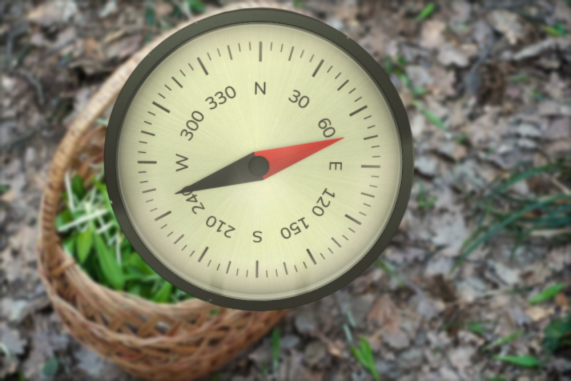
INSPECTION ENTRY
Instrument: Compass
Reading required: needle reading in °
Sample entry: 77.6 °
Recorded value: 70 °
